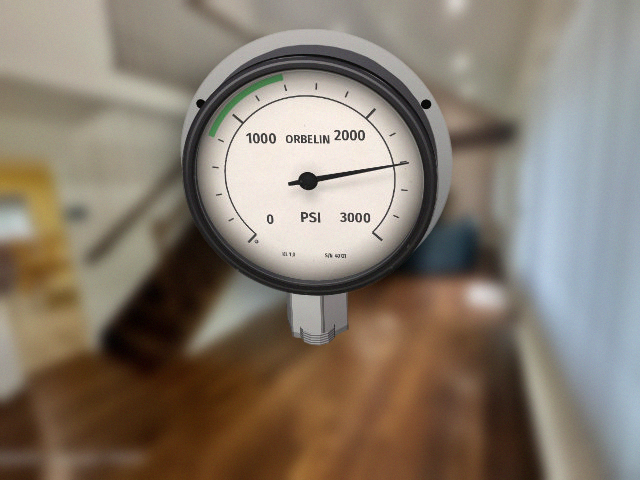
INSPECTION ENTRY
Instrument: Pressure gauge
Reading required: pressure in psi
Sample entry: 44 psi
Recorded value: 2400 psi
